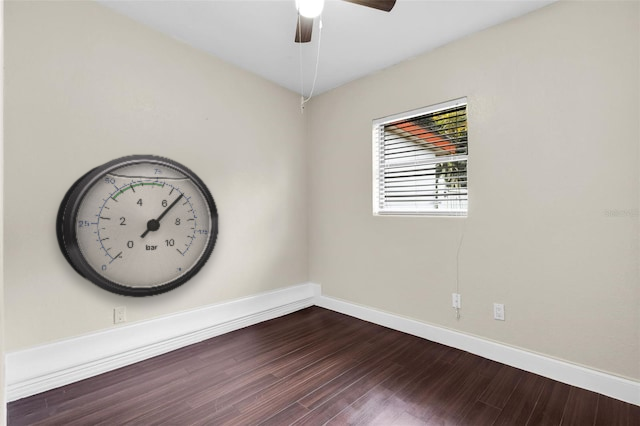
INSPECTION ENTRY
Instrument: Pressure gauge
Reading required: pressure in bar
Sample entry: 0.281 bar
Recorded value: 6.5 bar
